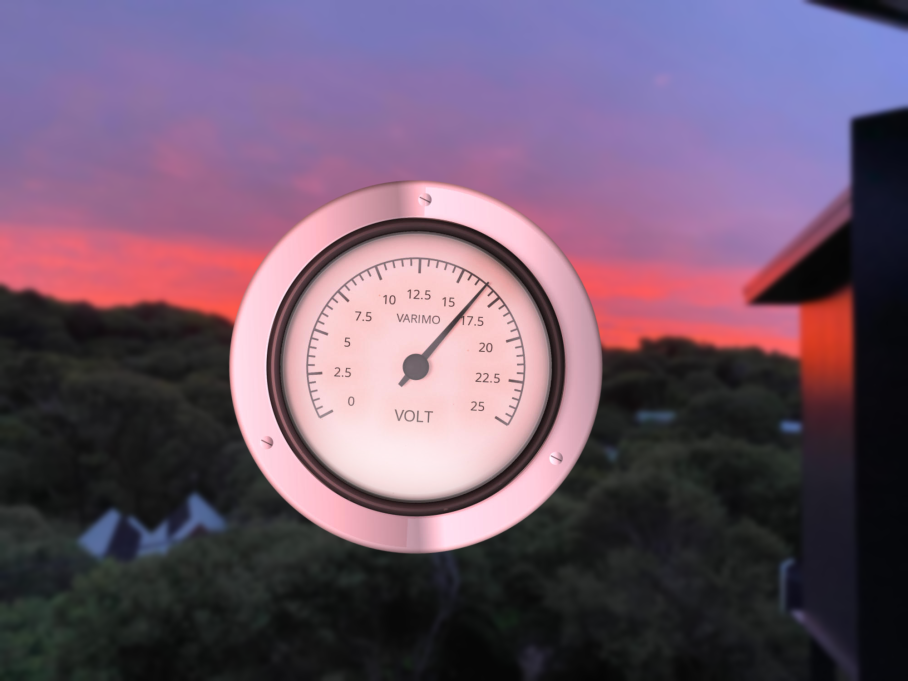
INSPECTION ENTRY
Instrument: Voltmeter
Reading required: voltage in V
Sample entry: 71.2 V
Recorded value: 16.5 V
